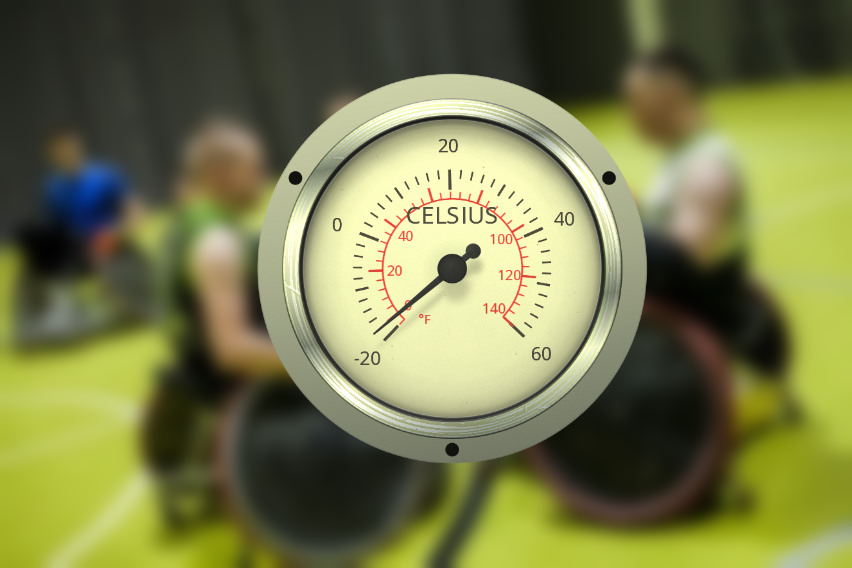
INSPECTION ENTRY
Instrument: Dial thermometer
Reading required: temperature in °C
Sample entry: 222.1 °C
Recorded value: -18 °C
